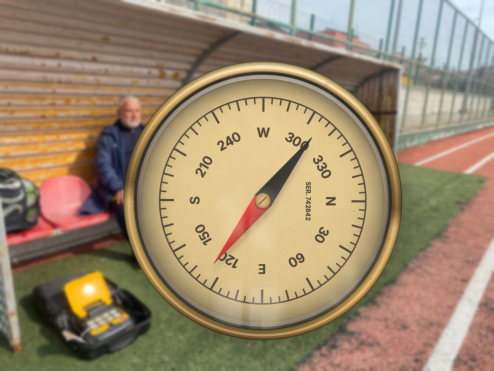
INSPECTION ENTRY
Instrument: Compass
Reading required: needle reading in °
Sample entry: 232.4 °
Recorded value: 127.5 °
